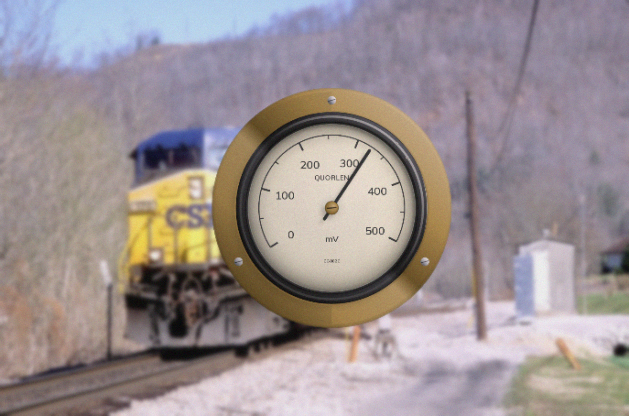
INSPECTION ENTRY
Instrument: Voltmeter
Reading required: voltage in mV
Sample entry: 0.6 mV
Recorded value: 325 mV
